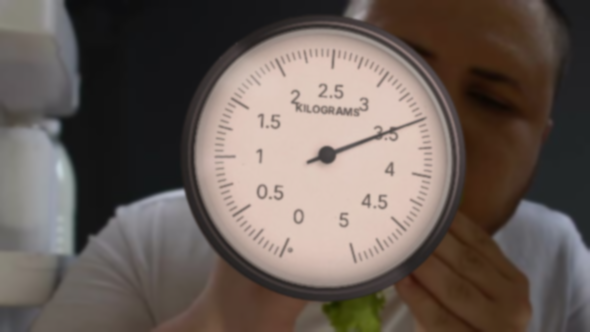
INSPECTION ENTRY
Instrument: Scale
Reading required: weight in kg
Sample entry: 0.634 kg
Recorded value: 3.5 kg
